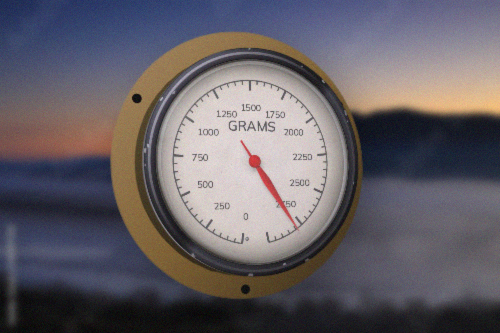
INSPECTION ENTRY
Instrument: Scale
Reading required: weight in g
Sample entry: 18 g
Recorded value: 2800 g
